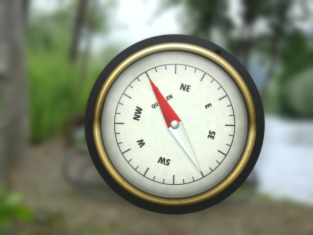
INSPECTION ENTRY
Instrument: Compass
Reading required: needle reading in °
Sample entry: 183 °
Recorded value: 0 °
